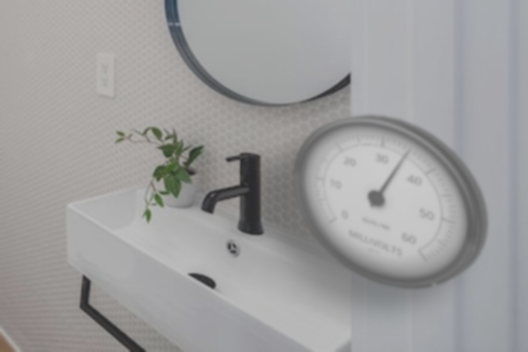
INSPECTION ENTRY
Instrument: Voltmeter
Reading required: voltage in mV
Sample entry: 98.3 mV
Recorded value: 35 mV
